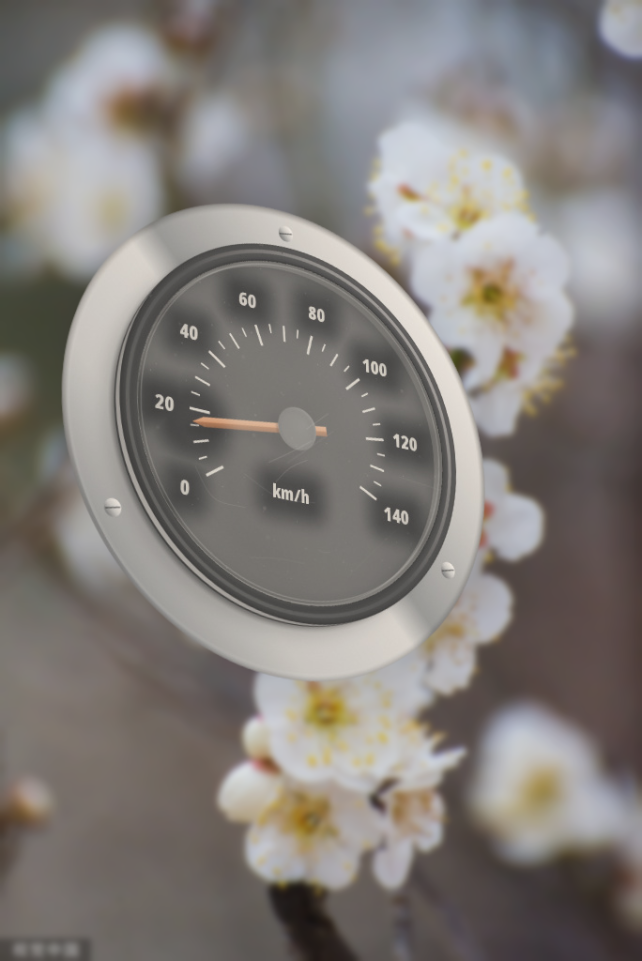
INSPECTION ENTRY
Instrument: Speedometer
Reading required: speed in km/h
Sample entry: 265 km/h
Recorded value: 15 km/h
